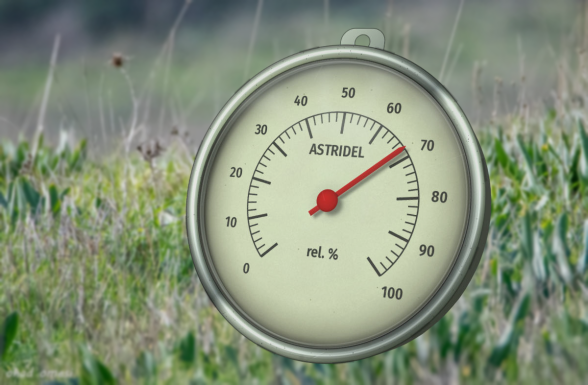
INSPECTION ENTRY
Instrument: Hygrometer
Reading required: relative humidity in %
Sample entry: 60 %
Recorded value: 68 %
